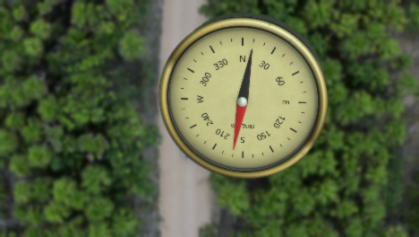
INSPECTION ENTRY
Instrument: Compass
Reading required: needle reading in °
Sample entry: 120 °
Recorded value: 190 °
